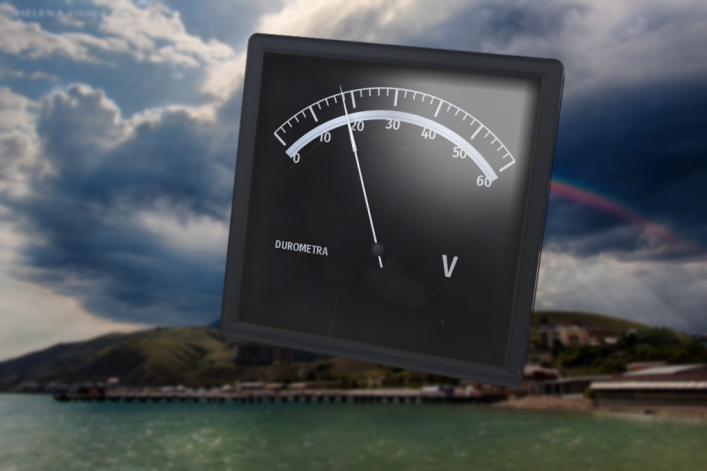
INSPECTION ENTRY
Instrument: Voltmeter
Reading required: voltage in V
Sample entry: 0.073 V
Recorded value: 18 V
